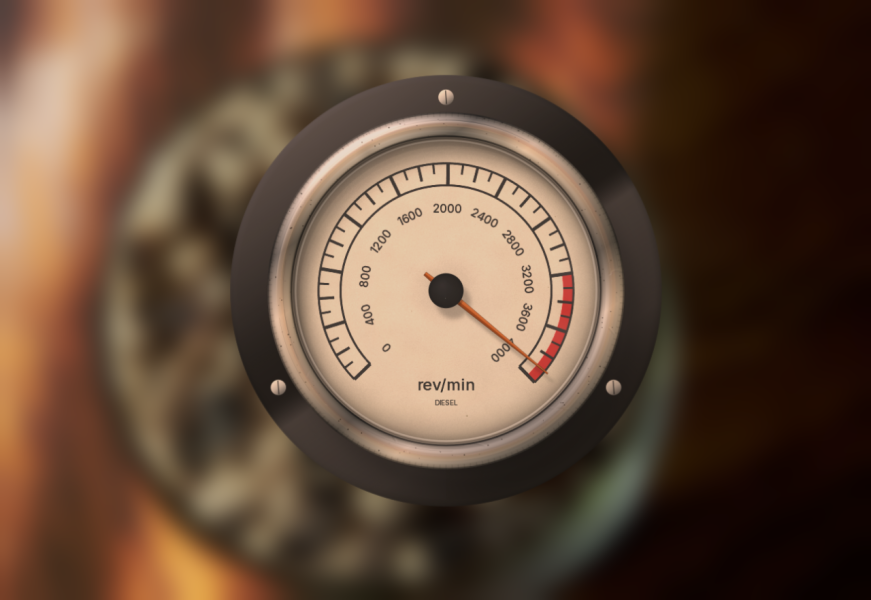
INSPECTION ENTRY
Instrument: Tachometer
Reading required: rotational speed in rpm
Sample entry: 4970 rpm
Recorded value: 3900 rpm
